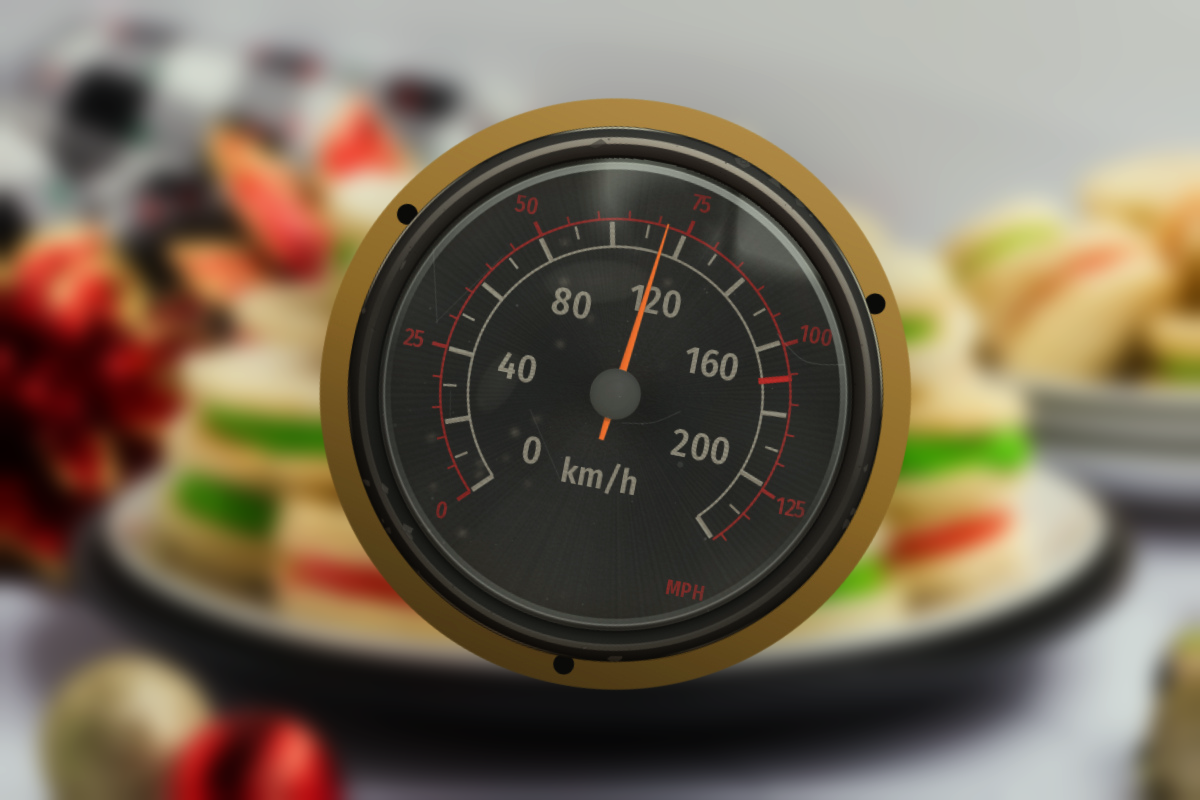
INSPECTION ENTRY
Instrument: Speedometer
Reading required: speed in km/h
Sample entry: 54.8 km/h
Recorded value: 115 km/h
